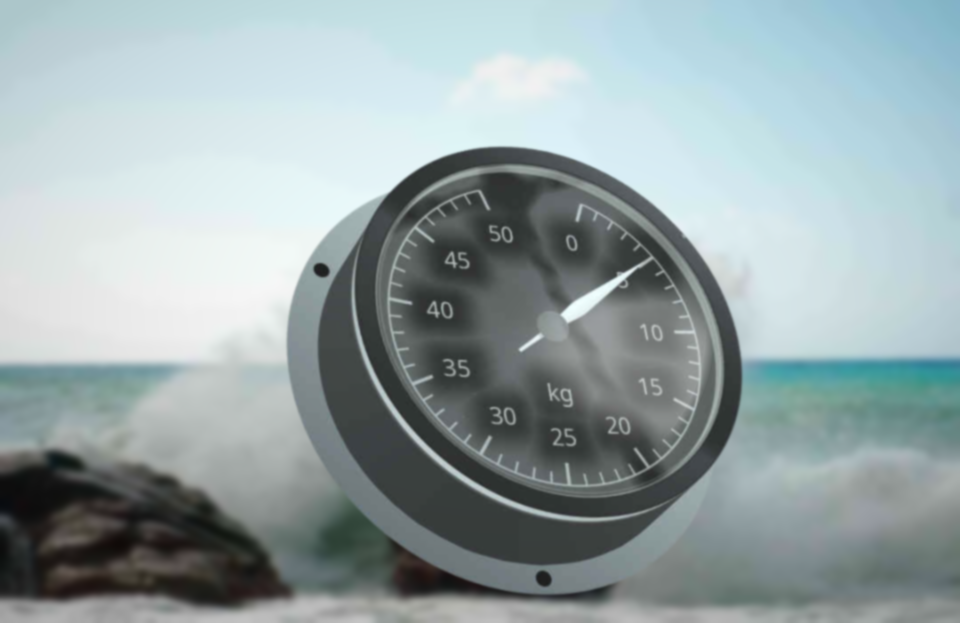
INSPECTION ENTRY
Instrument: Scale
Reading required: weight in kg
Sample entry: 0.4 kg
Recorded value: 5 kg
